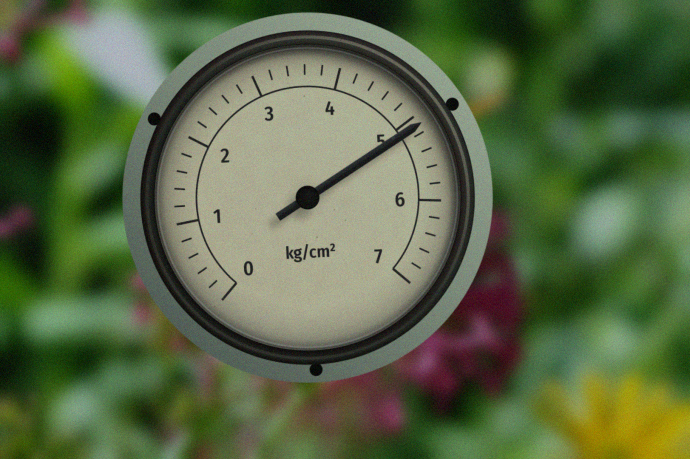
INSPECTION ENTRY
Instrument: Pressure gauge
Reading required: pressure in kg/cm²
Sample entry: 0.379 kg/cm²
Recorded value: 5.1 kg/cm²
